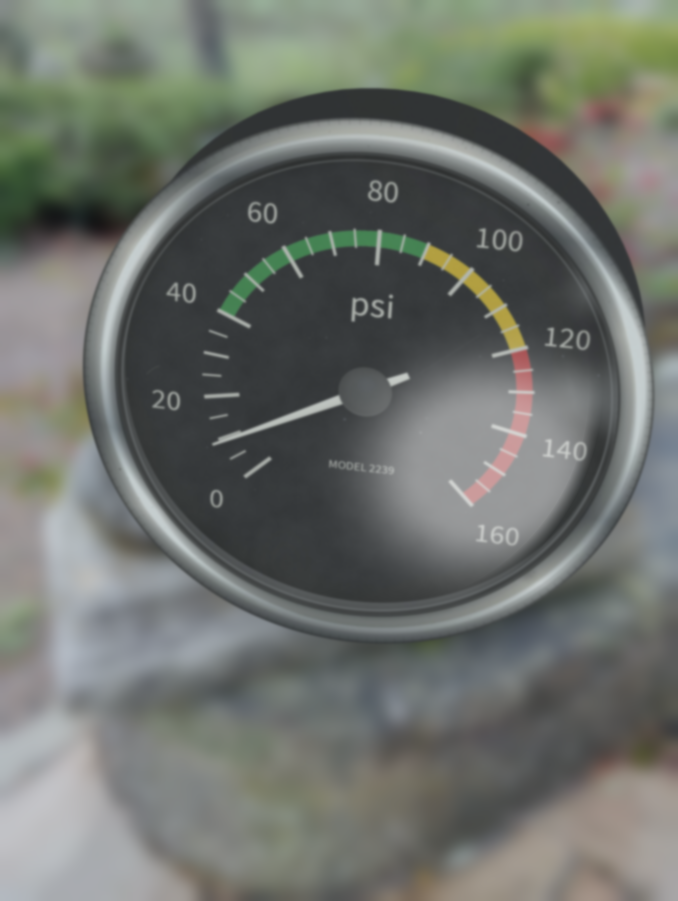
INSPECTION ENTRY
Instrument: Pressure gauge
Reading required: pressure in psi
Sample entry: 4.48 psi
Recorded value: 10 psi
